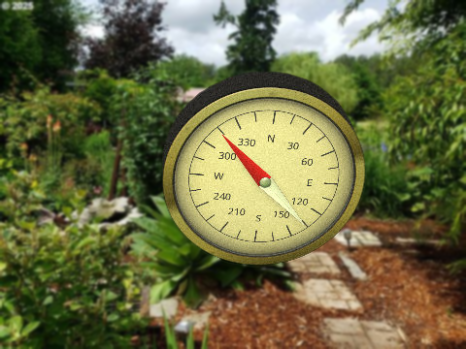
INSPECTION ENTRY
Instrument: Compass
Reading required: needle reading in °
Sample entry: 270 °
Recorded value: 315 °
